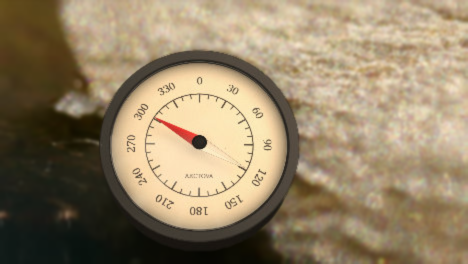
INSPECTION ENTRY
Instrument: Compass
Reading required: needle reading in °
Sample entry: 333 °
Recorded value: 300 °
